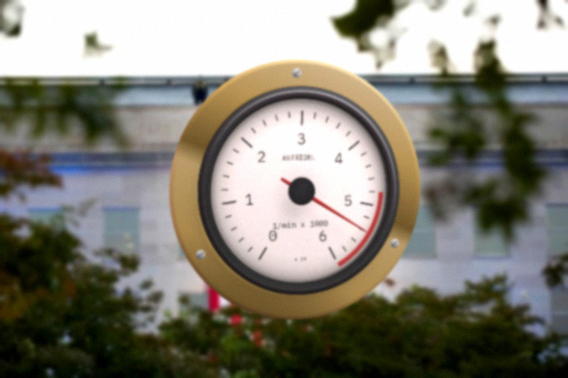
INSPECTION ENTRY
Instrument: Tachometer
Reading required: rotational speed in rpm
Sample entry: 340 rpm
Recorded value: 5400 rpm
